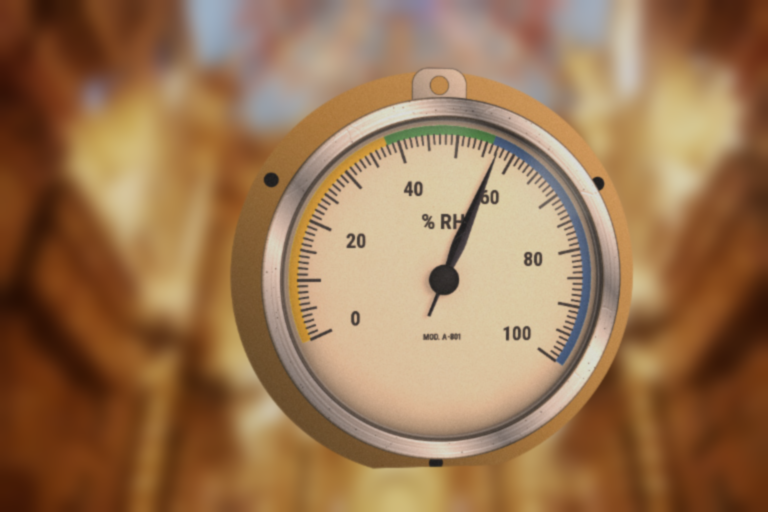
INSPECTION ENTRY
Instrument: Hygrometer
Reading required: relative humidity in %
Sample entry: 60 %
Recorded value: 57 %
